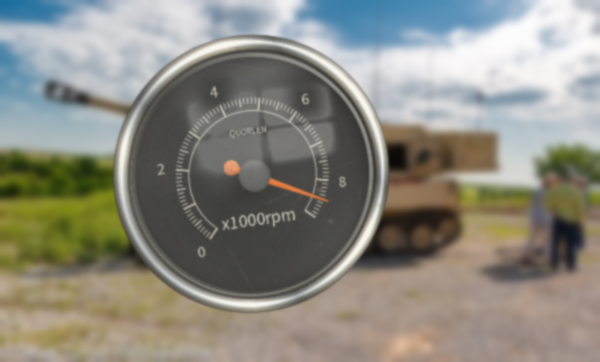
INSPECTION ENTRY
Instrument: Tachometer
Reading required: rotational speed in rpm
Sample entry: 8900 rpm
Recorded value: 8500 rpm
